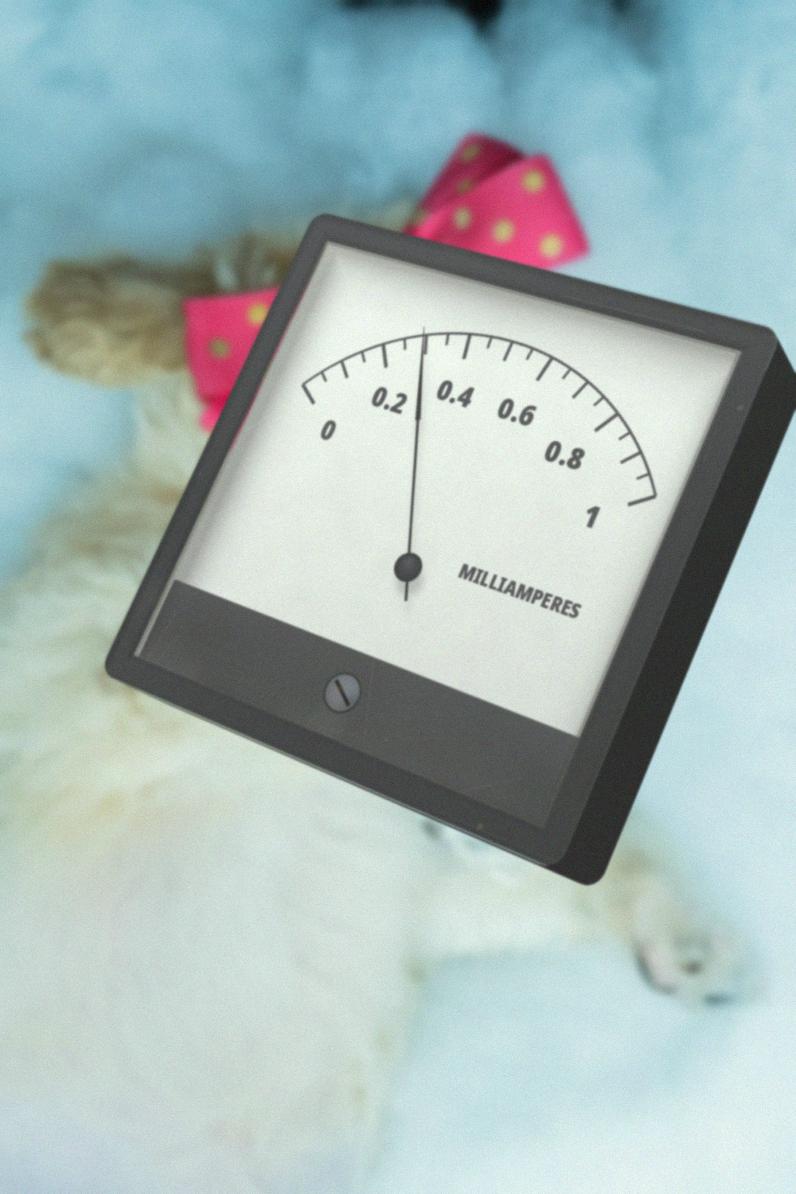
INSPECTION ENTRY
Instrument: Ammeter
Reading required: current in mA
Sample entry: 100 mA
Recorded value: 0.3 mA
